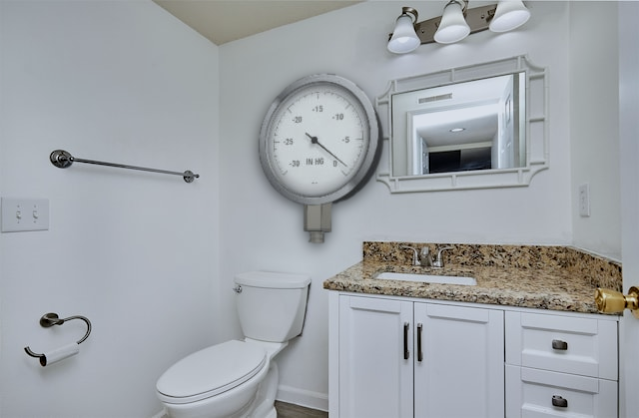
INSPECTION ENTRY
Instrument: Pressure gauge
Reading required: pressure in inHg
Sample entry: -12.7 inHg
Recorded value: -1 inHg
